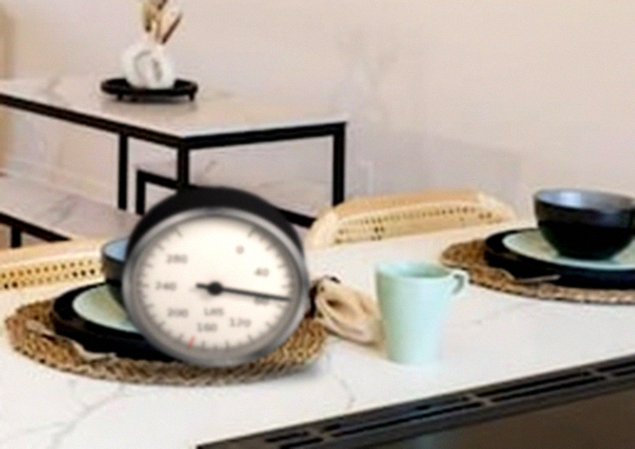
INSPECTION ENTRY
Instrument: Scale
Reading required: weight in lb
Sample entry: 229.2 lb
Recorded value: 70 lb
